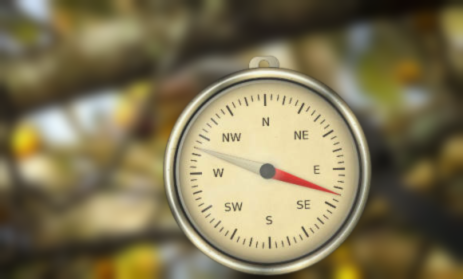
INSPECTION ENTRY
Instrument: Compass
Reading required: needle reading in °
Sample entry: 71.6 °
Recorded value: 110 °
